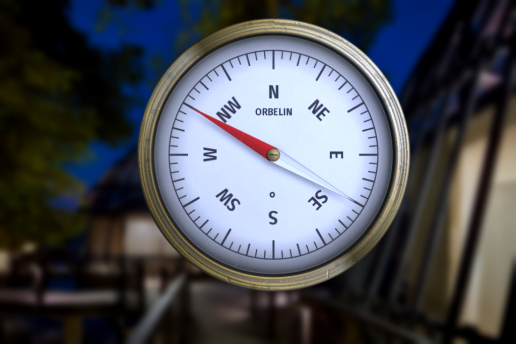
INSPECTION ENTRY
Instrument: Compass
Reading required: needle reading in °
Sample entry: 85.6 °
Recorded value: 300 °
